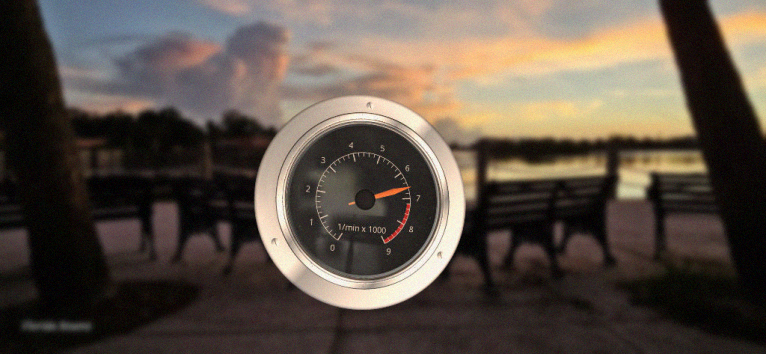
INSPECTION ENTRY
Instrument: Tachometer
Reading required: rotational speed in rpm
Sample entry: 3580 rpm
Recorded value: 6600 rpm
